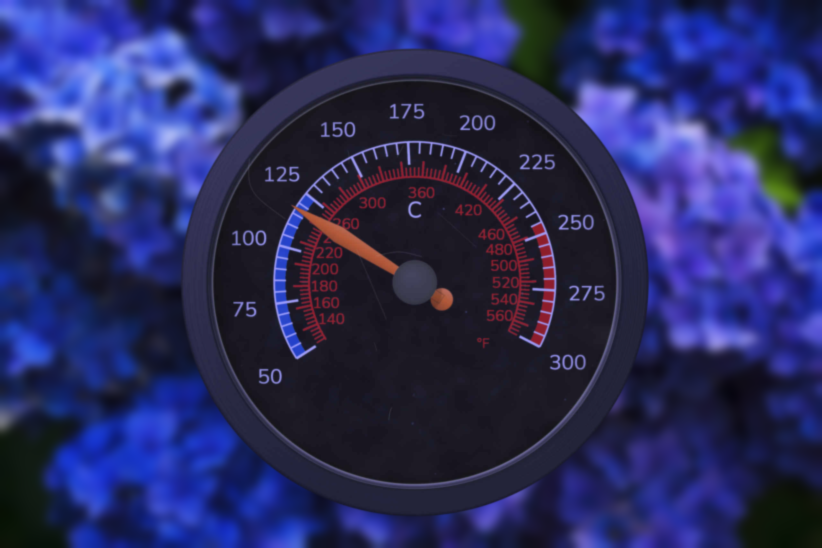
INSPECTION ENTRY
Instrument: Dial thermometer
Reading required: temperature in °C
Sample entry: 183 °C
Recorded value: 117.5 °C
